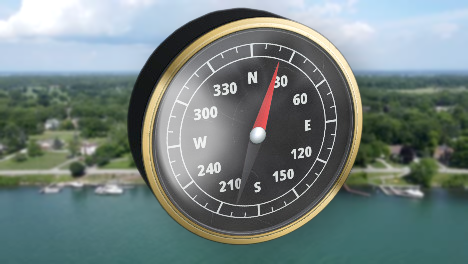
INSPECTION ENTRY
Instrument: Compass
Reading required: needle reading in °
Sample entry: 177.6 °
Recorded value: 20 °
